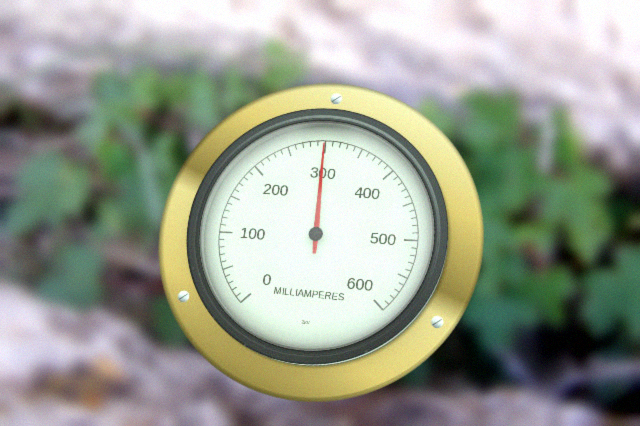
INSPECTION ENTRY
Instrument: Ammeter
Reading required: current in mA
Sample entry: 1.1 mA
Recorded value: 300 mA
